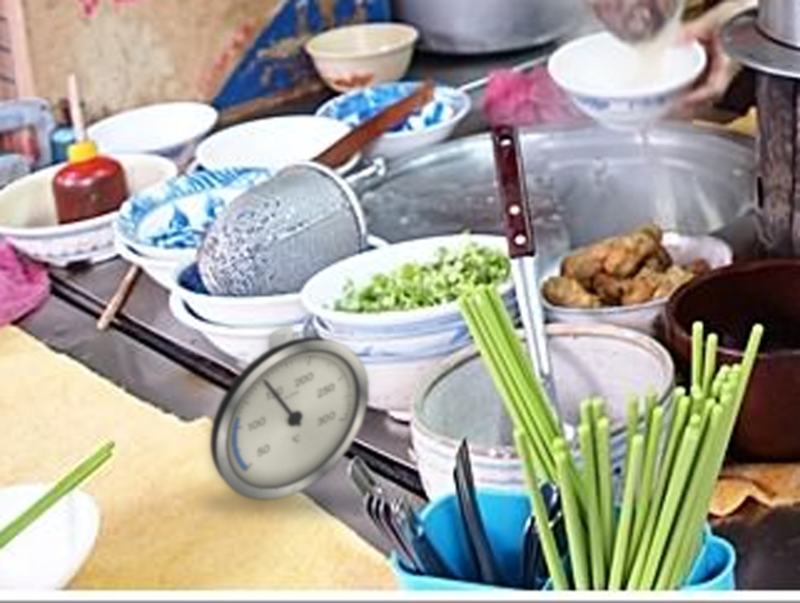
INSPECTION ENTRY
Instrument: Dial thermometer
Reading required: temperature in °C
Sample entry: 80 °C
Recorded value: 150 °C
